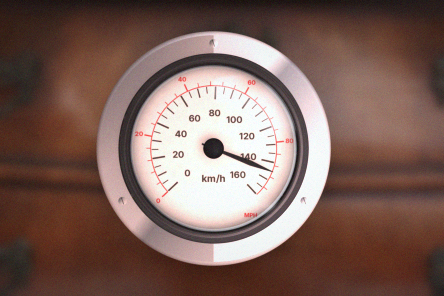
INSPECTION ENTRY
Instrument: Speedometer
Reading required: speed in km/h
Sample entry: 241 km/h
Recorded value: 145 km/h
